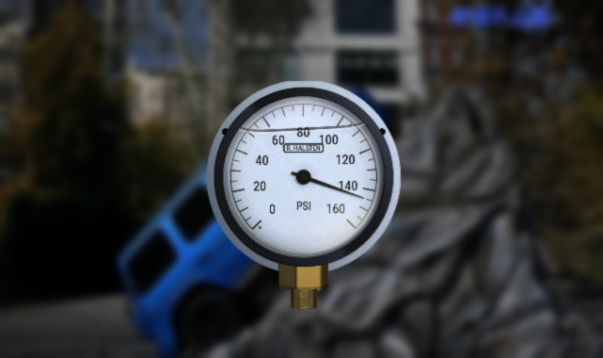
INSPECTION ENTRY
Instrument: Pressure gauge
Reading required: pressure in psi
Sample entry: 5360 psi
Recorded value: 145 psi
